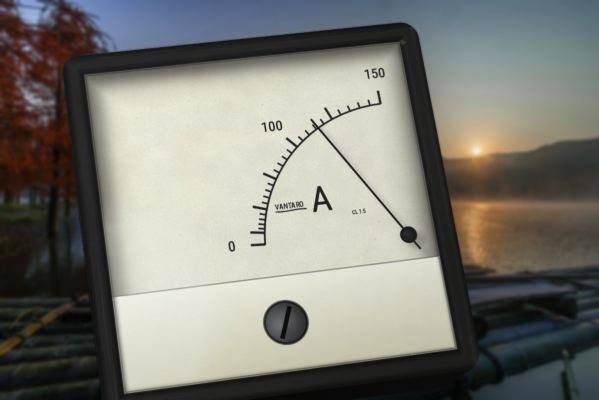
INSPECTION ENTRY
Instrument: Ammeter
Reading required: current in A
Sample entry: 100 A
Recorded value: 115 A
